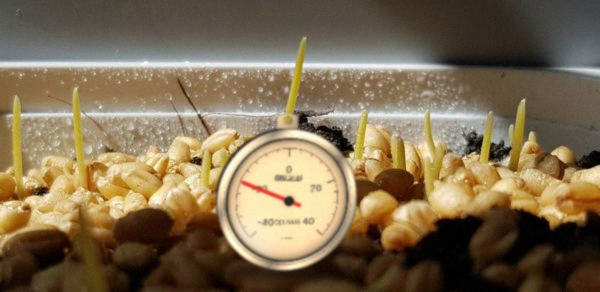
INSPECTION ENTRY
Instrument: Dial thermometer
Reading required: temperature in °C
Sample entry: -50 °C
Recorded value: -20 °C
